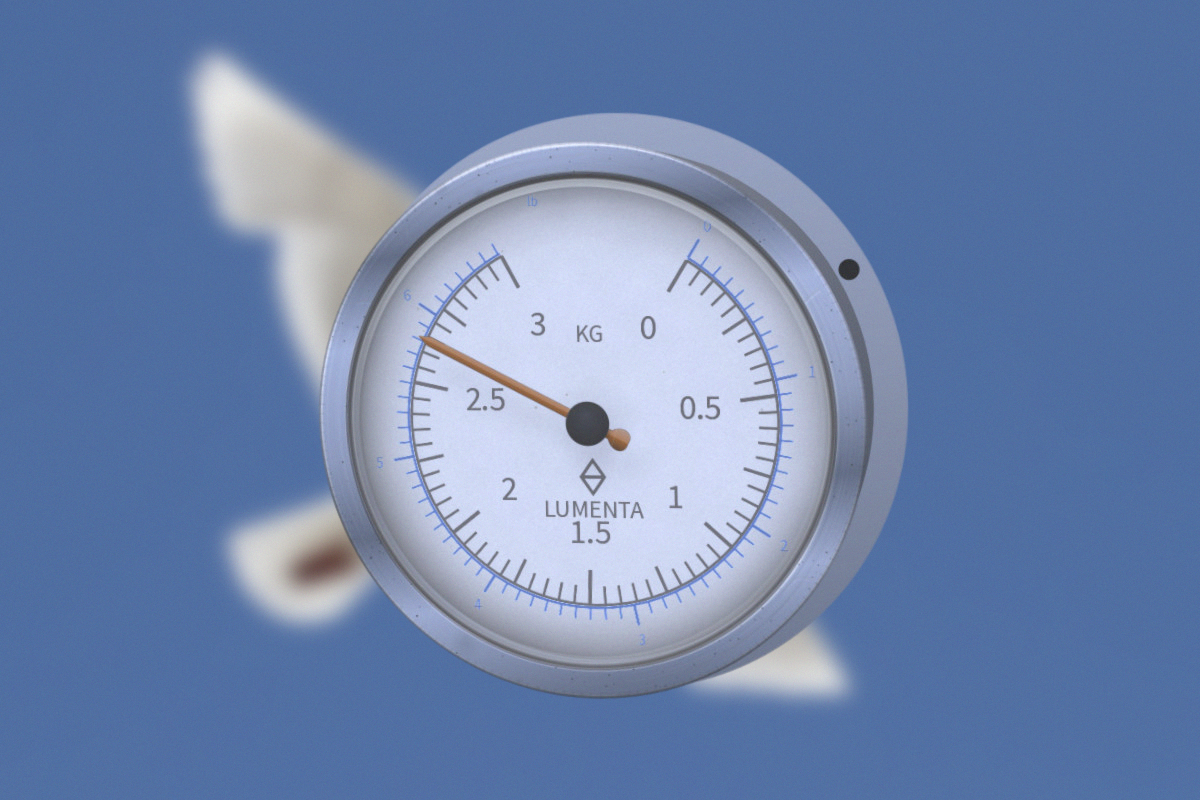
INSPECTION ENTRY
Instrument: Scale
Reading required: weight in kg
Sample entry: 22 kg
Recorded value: 2.65 kg
